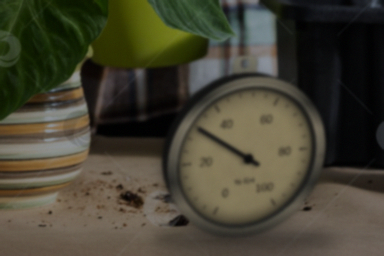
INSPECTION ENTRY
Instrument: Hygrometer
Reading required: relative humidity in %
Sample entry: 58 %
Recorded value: 32 %
